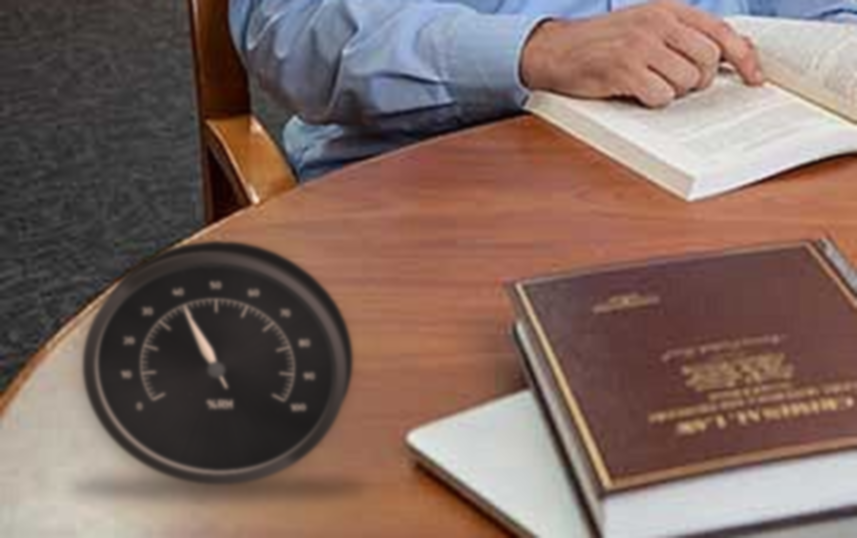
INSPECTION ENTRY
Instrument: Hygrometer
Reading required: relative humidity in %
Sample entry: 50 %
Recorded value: 40 %
